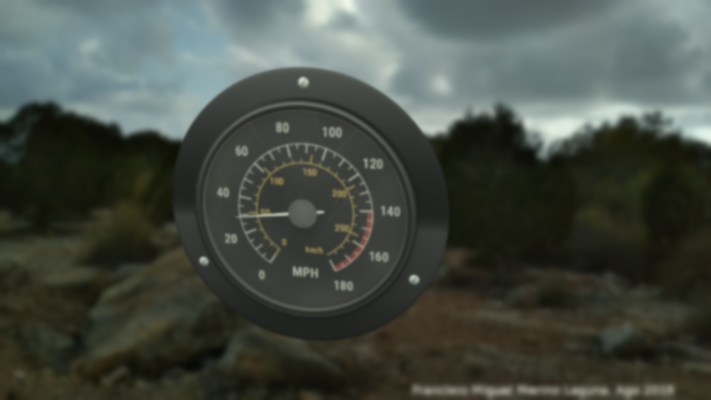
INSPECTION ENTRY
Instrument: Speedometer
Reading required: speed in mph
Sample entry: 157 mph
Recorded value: 30 mph
